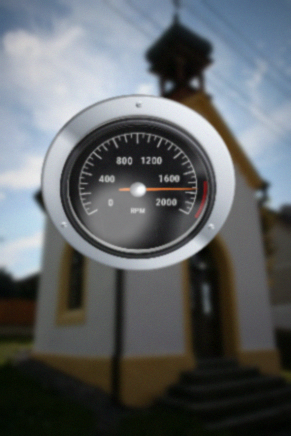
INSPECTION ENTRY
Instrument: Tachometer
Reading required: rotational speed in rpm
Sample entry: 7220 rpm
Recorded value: 1750 rpm
